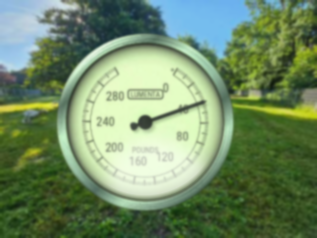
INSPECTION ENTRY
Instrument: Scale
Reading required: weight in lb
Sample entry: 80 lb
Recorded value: 40 lb
